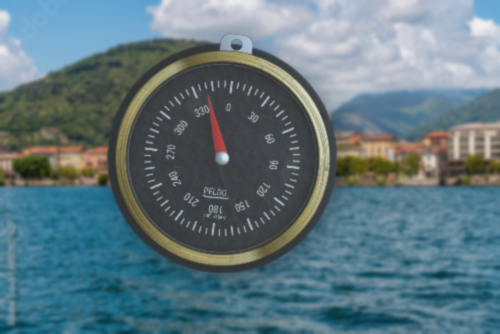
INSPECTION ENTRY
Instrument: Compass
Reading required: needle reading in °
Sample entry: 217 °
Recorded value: 340 °
